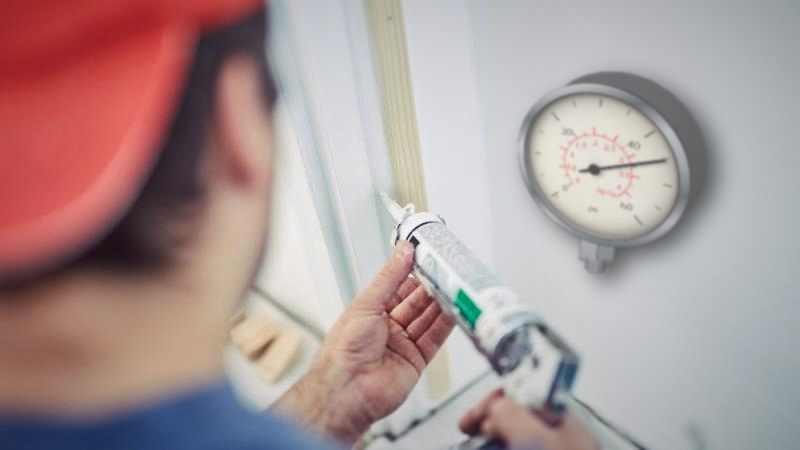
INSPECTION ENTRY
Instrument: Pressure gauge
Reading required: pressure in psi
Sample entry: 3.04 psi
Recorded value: 45 psi
